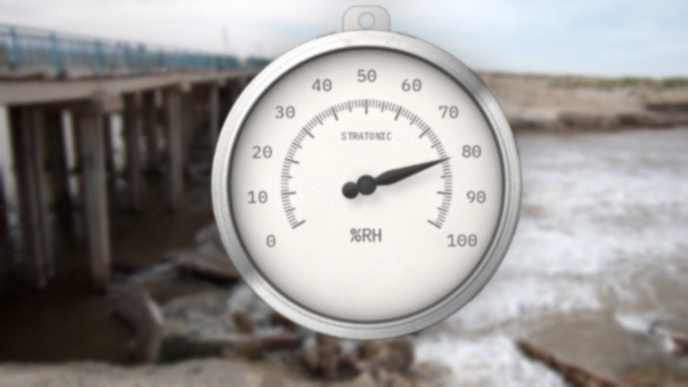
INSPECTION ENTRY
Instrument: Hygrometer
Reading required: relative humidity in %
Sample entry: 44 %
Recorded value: 80 %
